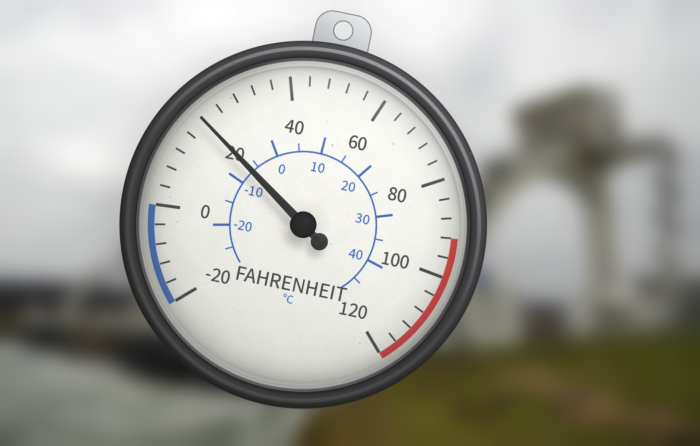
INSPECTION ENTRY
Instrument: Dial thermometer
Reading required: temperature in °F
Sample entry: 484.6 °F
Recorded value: 20 °F
